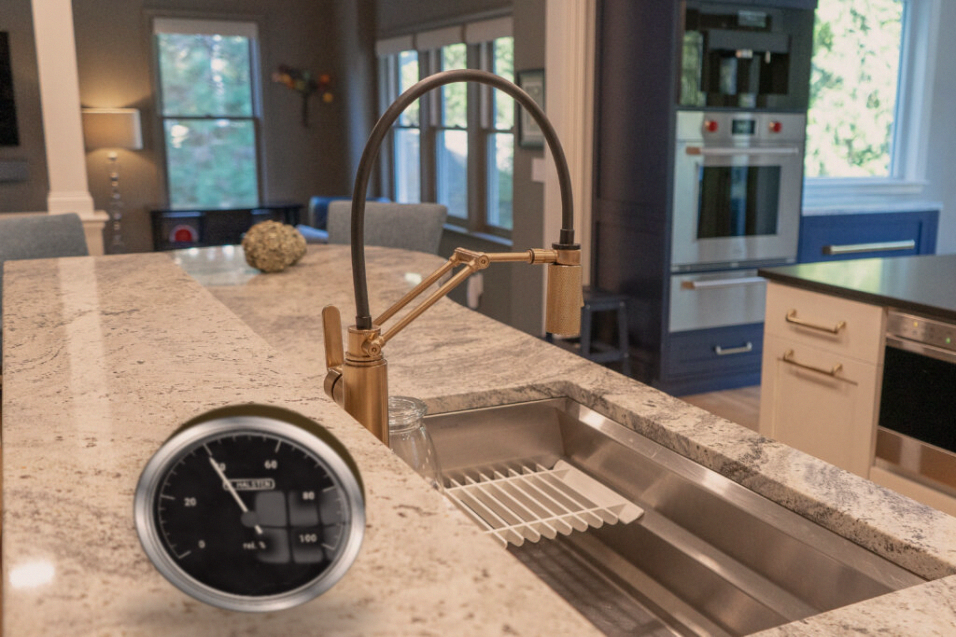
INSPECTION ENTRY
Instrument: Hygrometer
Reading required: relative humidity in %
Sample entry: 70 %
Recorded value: 40 %
